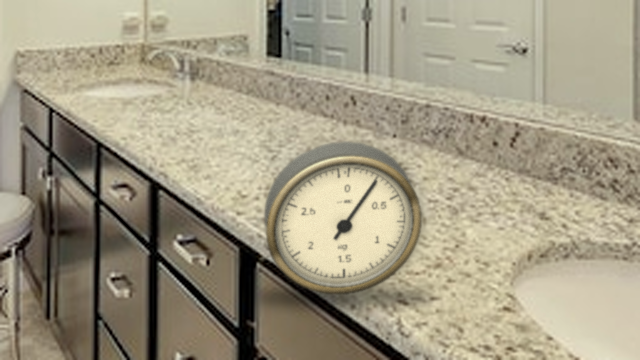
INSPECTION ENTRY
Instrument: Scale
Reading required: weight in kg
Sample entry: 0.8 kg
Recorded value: 0.25 kg
